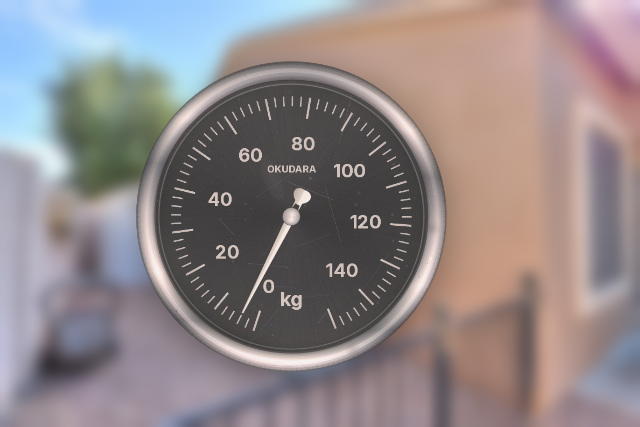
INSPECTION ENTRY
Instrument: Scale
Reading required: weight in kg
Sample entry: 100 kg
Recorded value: 4 kg
